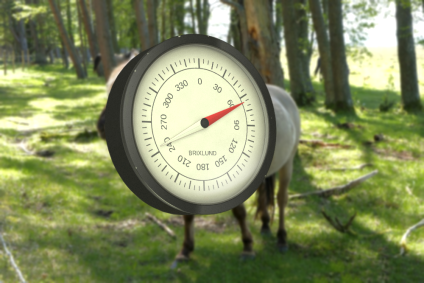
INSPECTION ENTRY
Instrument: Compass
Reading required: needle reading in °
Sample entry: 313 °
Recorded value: 65 °
